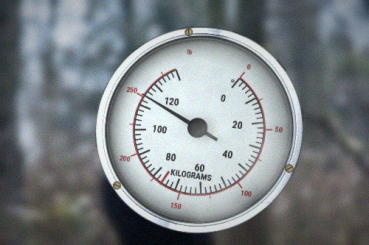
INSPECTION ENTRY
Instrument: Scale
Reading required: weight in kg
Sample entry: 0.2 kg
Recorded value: 114 kg
